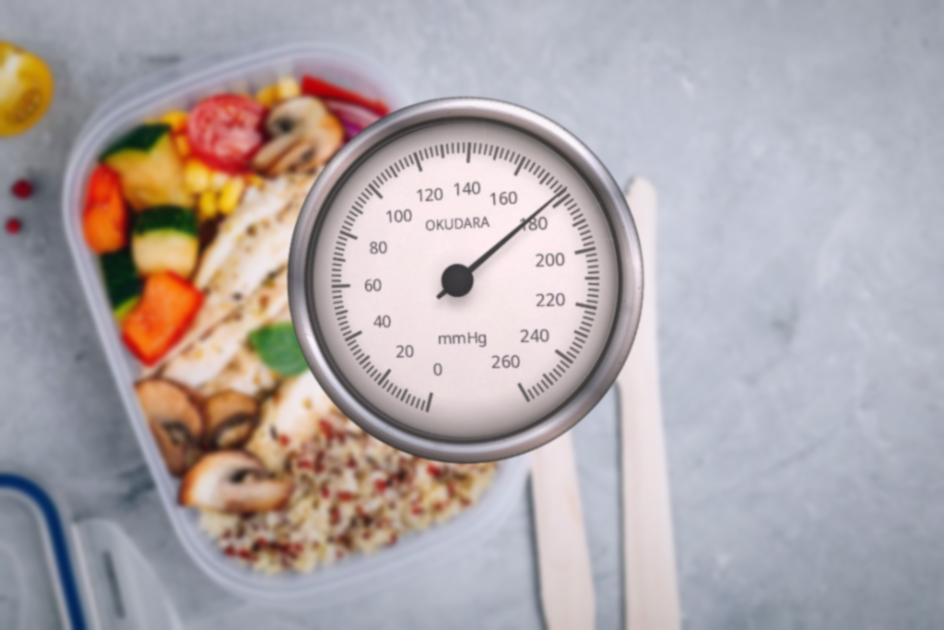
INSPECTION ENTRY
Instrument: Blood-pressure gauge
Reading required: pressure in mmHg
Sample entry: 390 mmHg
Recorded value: 178 mmHg
